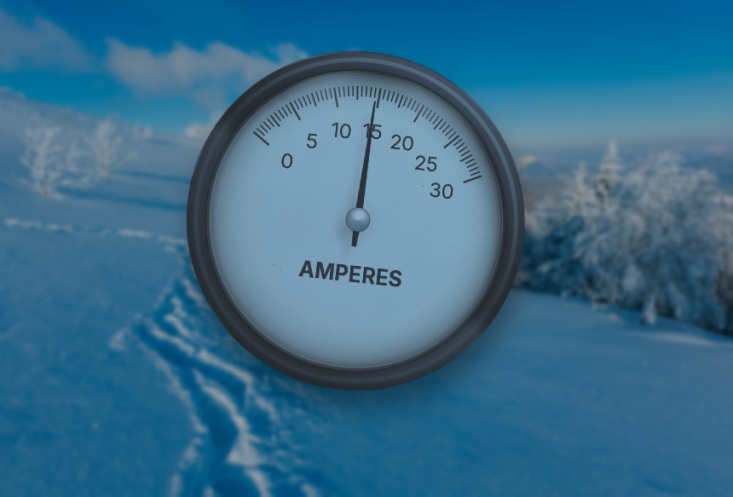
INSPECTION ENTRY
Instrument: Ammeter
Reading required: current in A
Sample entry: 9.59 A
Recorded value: 14.5 A
